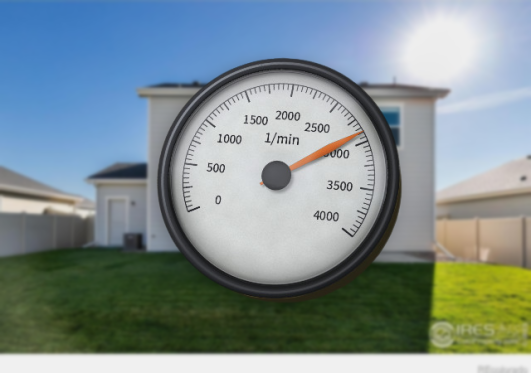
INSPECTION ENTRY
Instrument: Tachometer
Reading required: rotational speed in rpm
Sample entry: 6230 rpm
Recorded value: 2900 rpm
